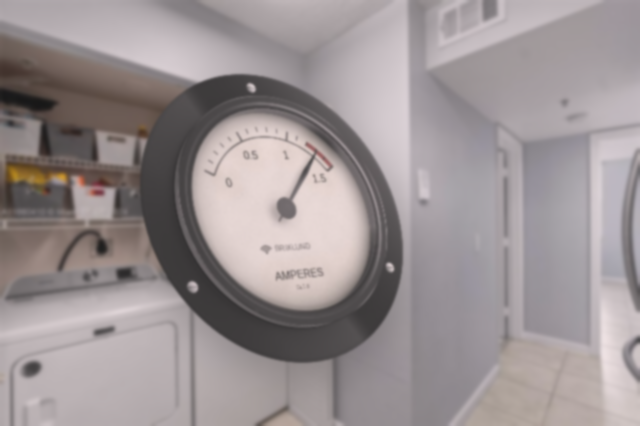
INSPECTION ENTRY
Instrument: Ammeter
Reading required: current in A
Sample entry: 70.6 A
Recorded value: 1.3 A
